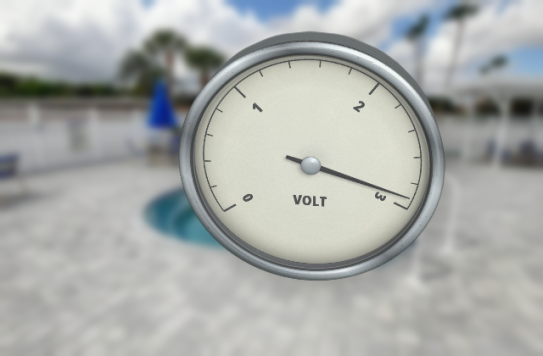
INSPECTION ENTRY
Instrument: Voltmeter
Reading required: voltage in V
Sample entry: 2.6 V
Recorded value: 2.9 V
